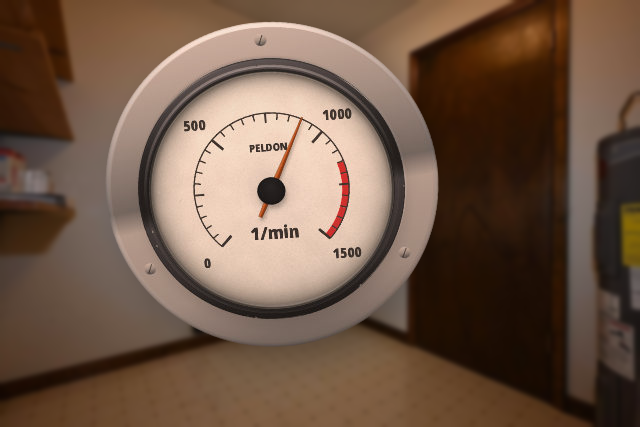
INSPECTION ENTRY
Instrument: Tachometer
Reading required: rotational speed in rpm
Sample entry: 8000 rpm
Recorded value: 900 rpm
